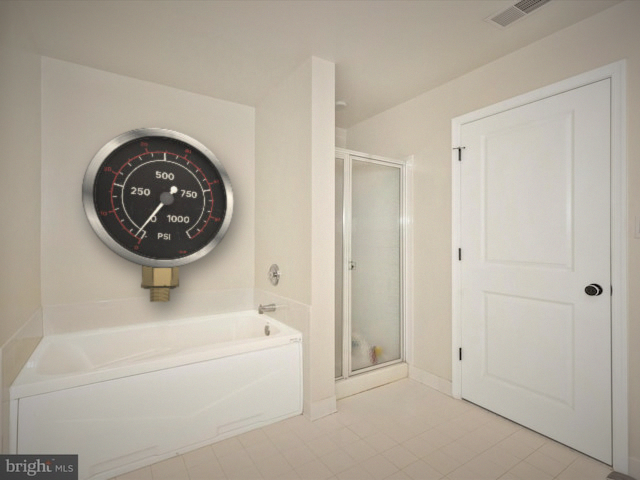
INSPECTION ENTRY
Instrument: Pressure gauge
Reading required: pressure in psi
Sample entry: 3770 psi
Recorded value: 25 psi
